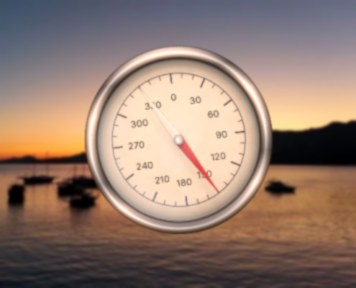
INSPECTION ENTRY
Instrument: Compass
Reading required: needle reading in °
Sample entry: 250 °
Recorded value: 150 °
